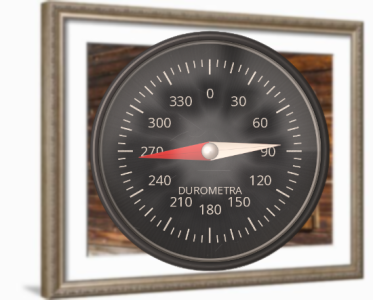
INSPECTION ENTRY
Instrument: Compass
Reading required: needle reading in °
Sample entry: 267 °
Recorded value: 265 °
